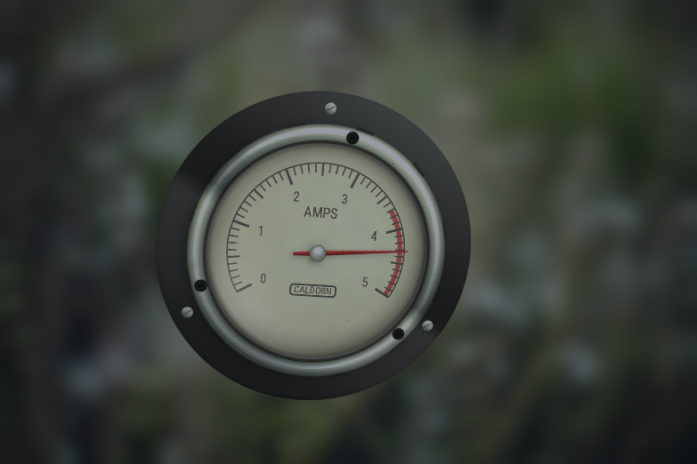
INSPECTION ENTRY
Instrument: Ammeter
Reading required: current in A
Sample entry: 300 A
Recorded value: 4.3 A
